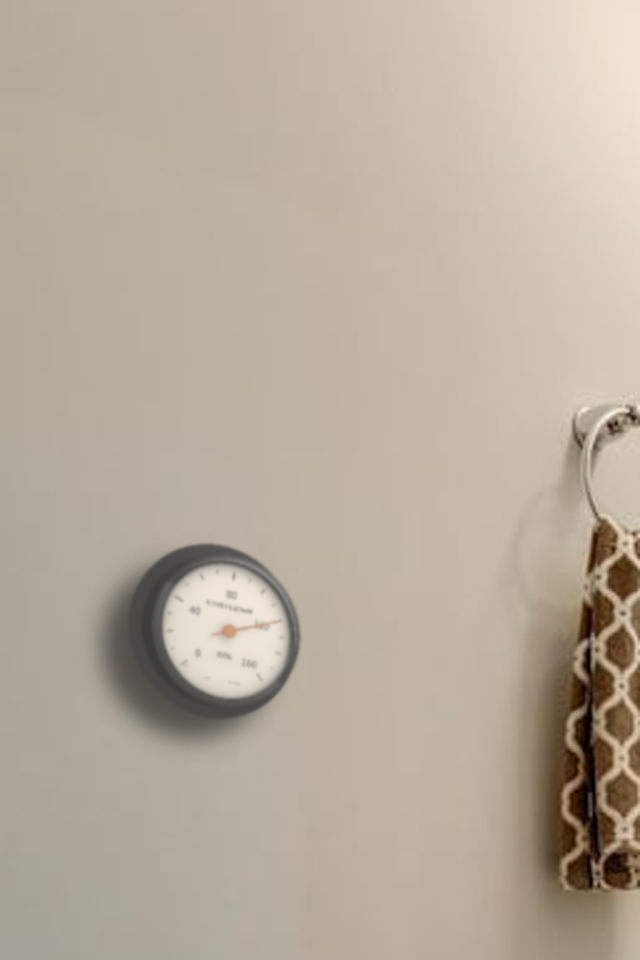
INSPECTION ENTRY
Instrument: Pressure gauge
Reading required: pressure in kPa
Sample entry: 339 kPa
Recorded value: 120 kPa
